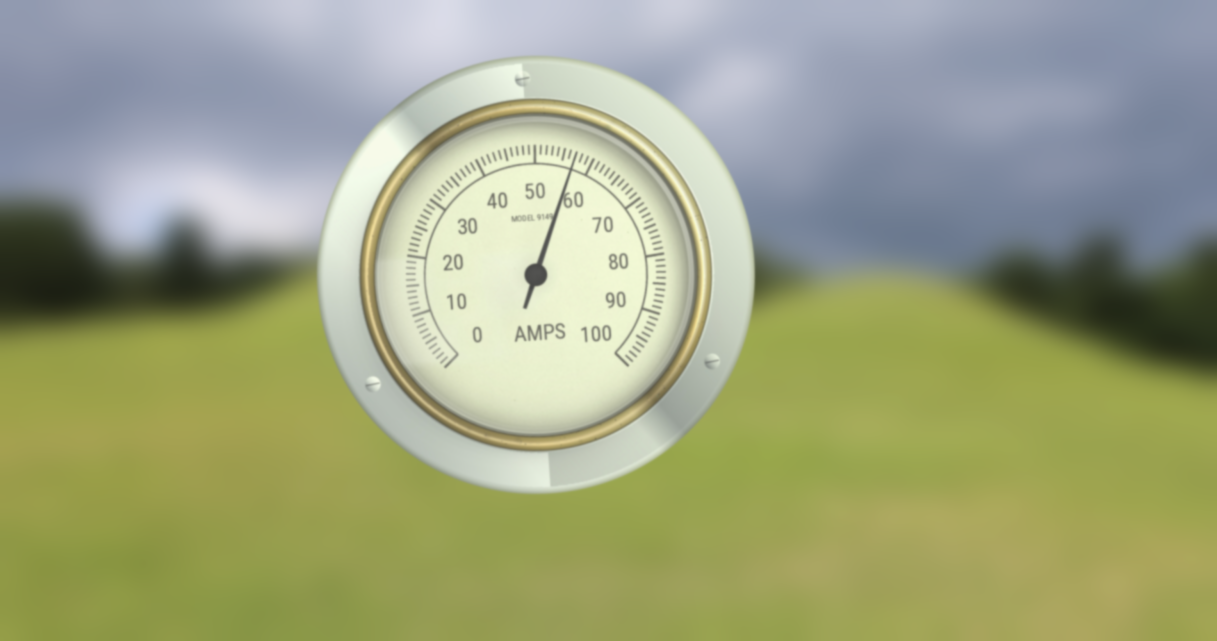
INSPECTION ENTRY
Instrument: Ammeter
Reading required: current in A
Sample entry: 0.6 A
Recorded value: 57 A
